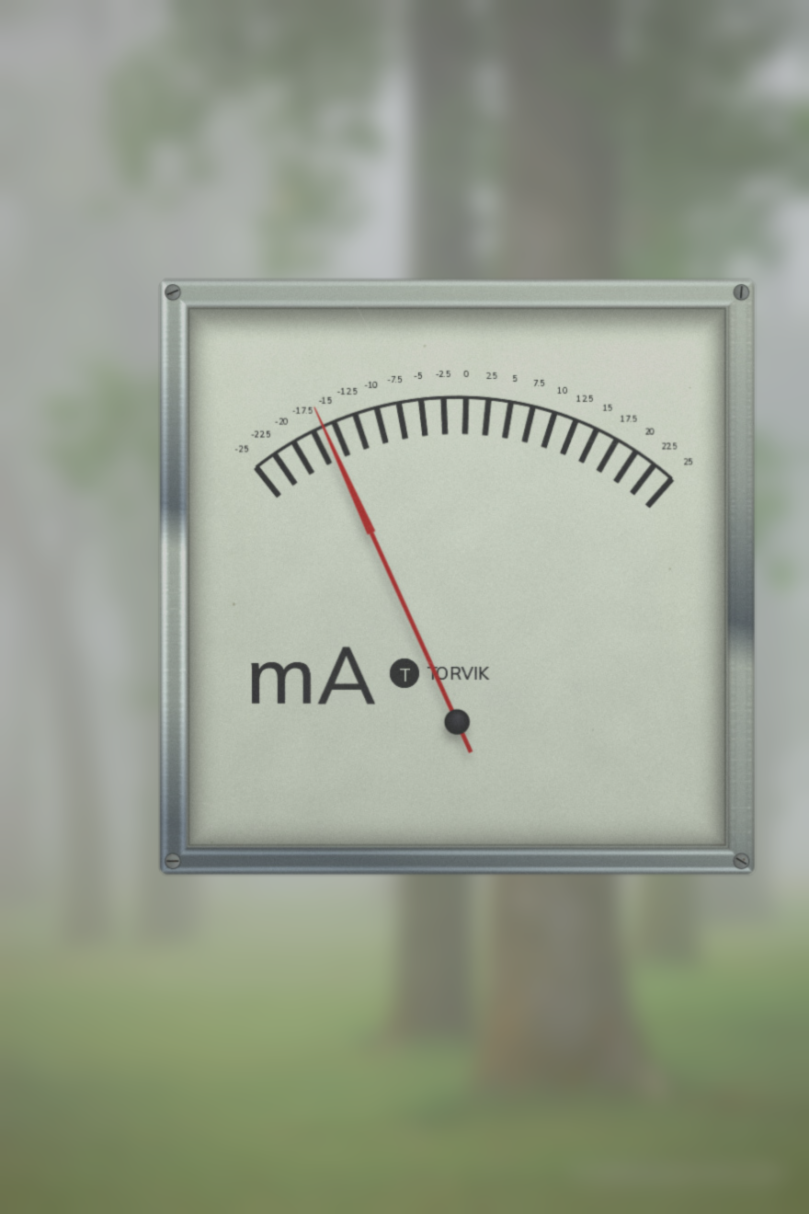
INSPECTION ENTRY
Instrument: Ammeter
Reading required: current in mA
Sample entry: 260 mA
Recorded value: -16.25 mA
